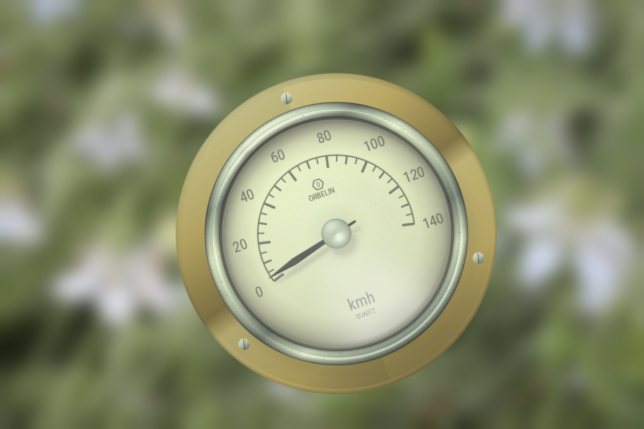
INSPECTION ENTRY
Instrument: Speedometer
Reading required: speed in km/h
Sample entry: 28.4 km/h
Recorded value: 2.5 km/h
